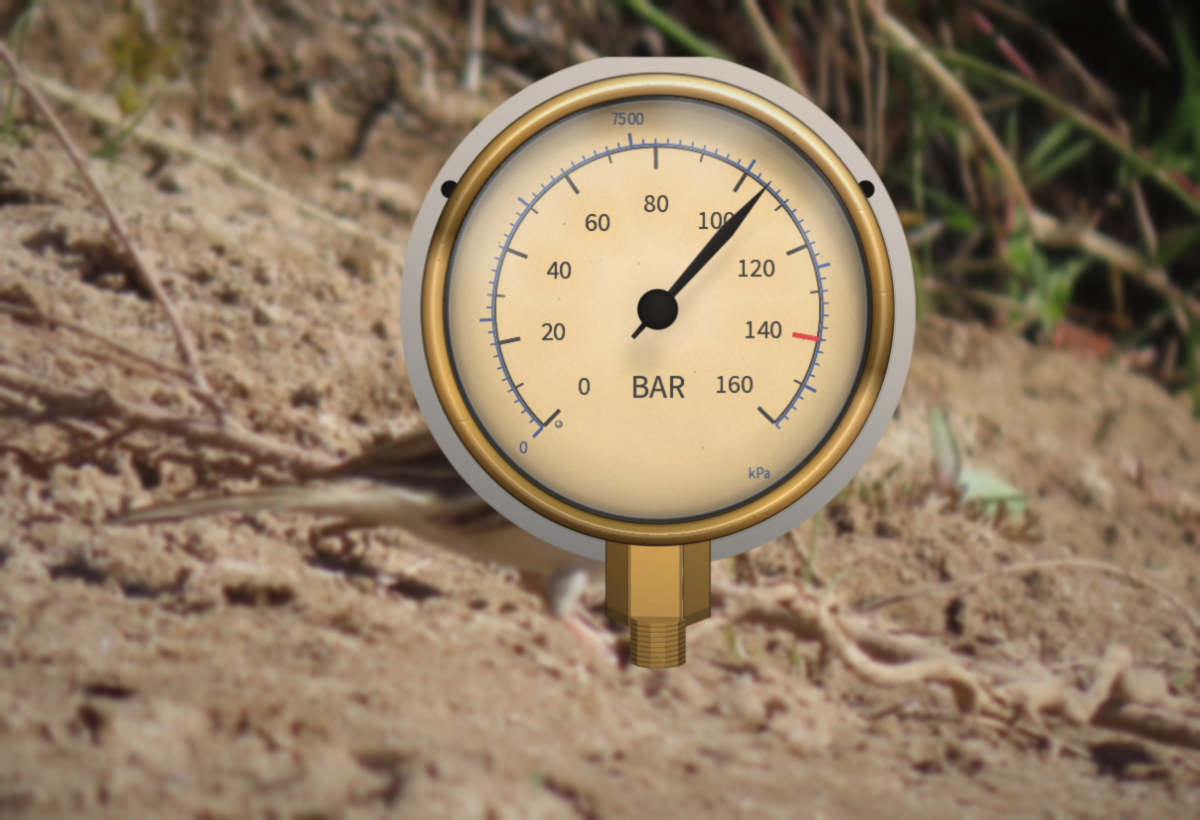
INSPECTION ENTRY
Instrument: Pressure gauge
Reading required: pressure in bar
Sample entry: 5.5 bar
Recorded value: 105 bar
